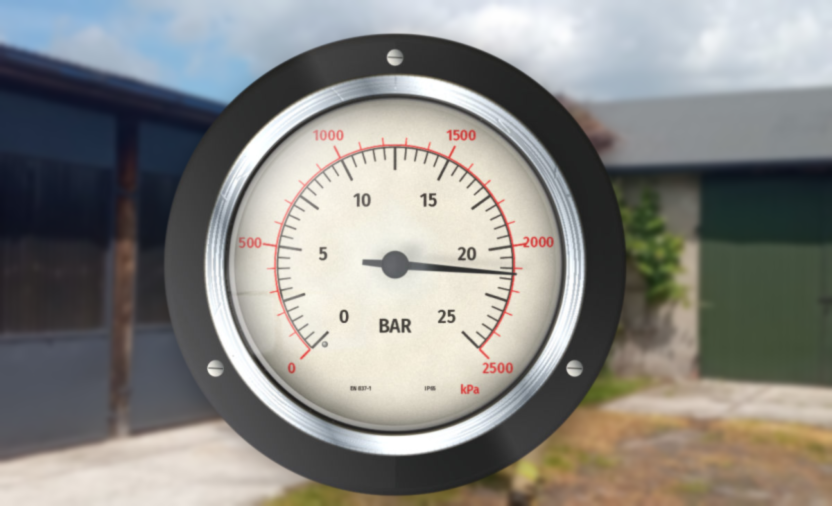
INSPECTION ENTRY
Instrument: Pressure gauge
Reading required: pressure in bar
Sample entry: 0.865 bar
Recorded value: 21.25 bar
